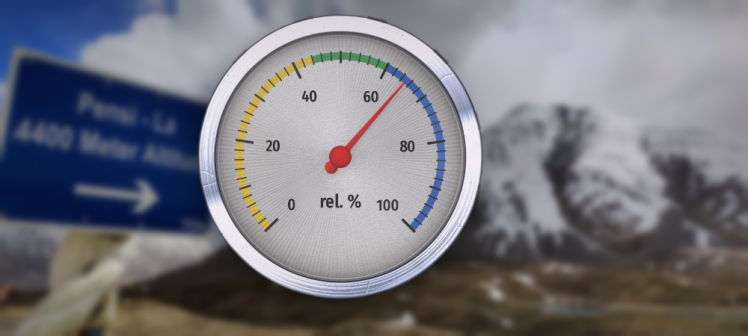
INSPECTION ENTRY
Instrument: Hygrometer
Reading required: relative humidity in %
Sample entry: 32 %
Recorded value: 65 %
